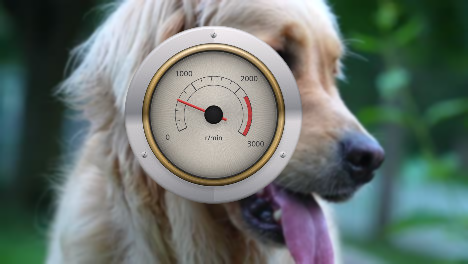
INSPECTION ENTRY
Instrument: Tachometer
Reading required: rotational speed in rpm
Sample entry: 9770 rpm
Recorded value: 600 rpm
